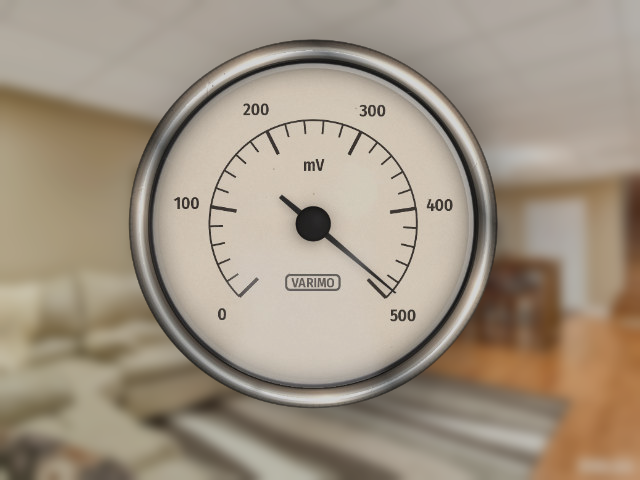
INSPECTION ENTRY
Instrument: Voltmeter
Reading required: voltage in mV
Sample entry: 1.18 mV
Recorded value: 490 mV
